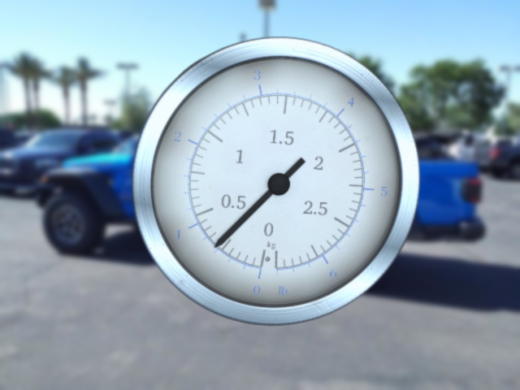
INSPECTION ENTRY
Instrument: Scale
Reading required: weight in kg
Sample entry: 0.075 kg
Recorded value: 0.3 kg
